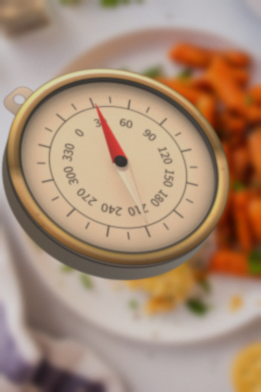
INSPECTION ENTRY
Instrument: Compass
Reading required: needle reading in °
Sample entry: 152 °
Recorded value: 30 °
